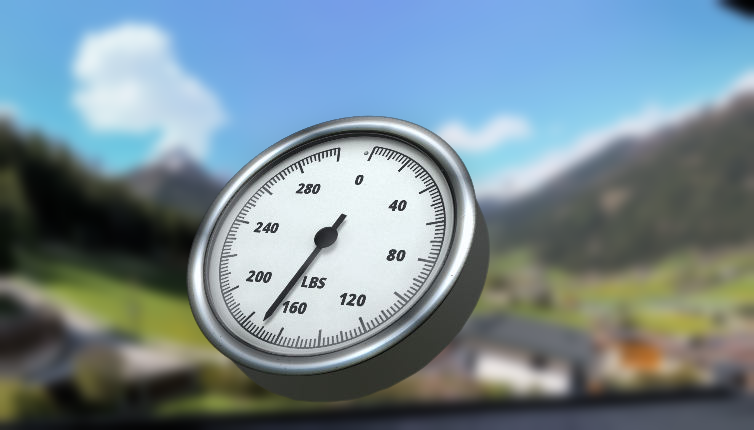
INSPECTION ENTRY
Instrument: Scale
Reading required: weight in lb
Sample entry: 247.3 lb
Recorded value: 170 lb
